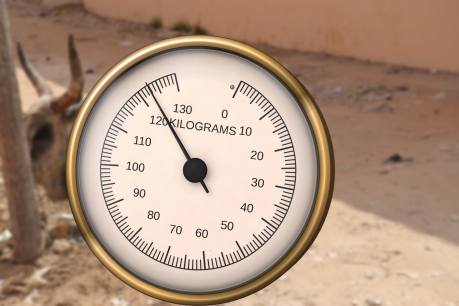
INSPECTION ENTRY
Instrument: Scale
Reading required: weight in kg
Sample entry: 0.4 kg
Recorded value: 123 kg
